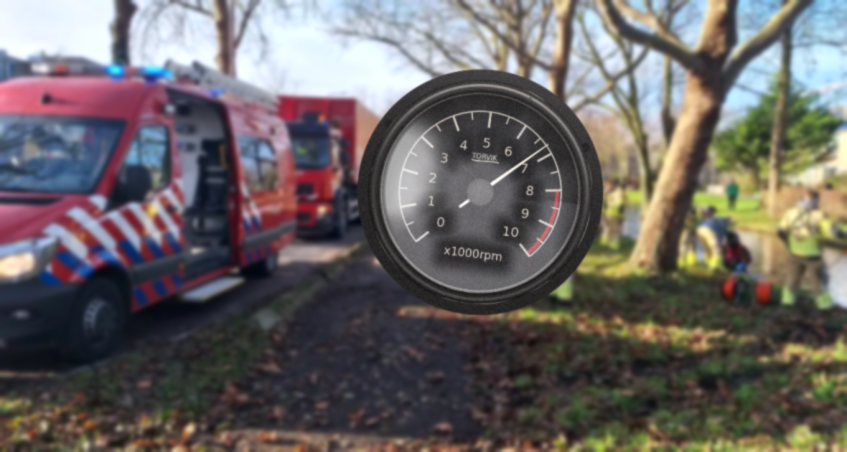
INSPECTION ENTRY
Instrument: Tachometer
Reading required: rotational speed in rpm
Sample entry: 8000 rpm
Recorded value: 6750 rpm
